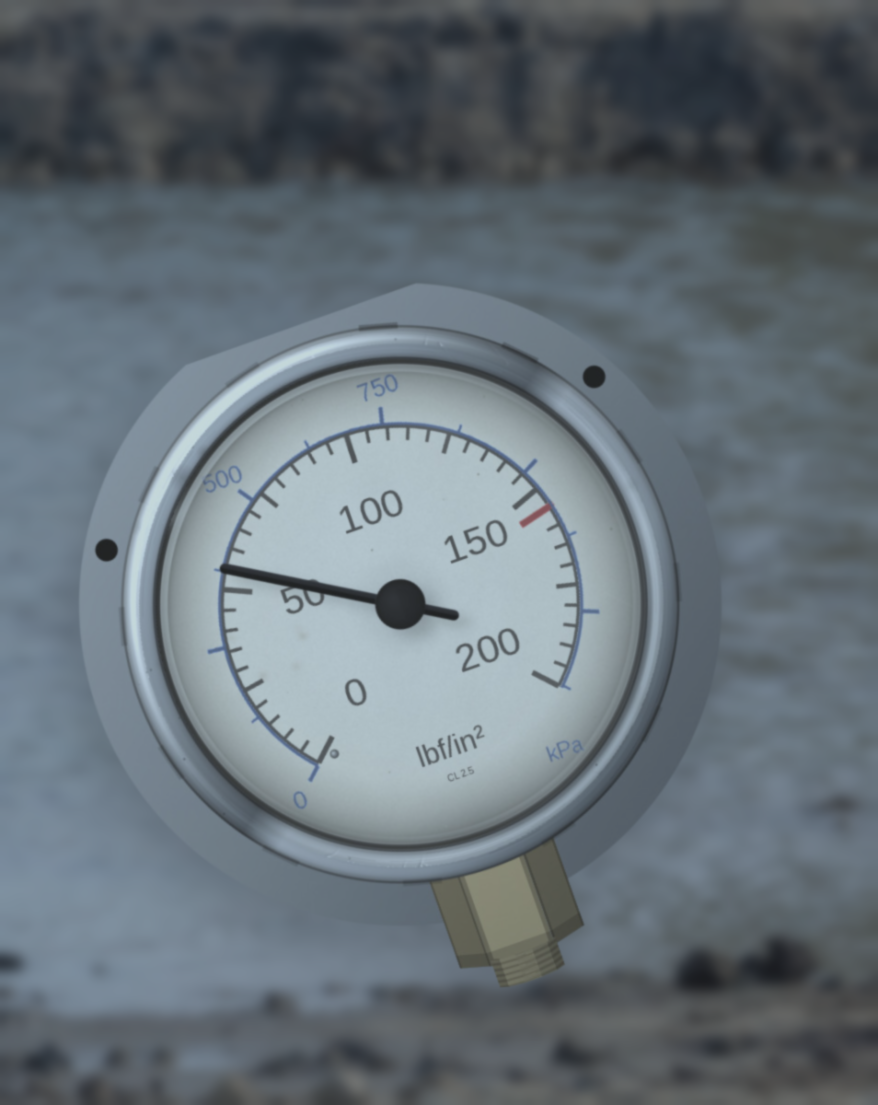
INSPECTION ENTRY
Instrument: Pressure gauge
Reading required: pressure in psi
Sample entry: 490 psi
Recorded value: 55 psi
